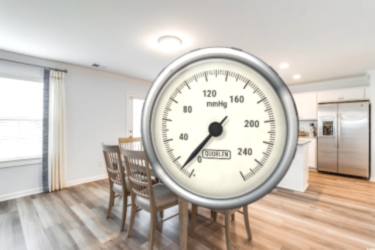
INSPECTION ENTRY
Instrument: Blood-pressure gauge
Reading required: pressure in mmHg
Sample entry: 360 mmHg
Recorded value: 10 mmHg
